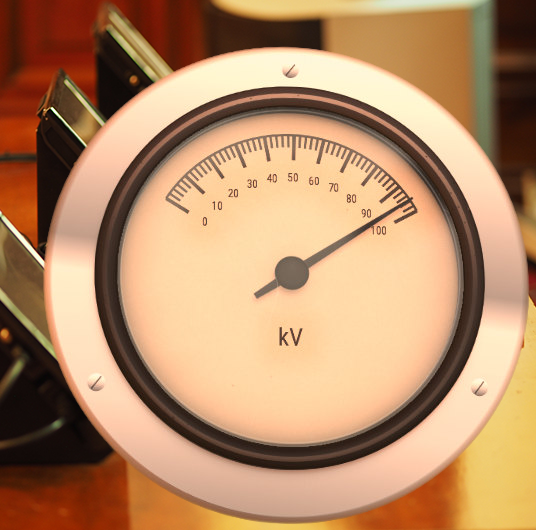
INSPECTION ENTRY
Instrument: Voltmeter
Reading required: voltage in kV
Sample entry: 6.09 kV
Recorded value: 96 kV
